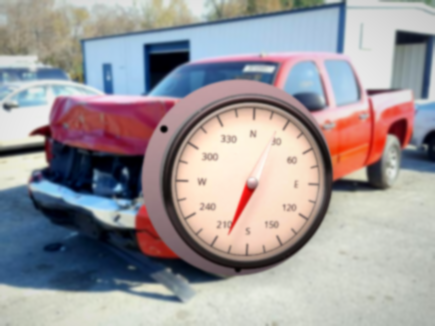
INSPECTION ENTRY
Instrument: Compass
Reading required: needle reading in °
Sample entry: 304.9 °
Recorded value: 202.5 °
